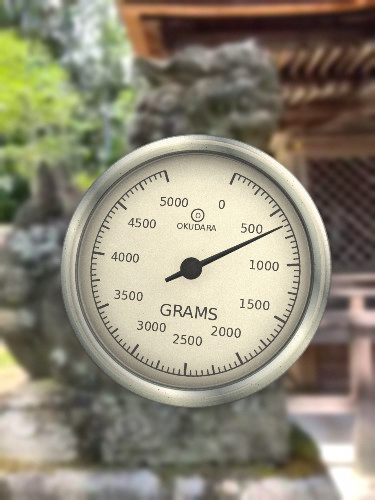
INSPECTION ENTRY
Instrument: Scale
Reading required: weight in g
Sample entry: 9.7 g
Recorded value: 650 g
